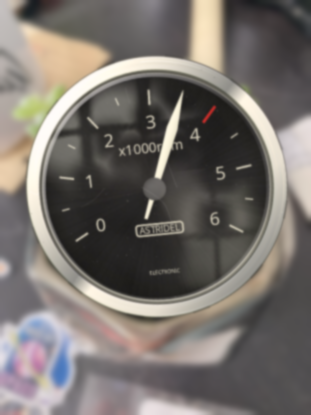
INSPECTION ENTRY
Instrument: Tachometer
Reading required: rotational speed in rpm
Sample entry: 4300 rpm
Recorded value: 3500 rpm
